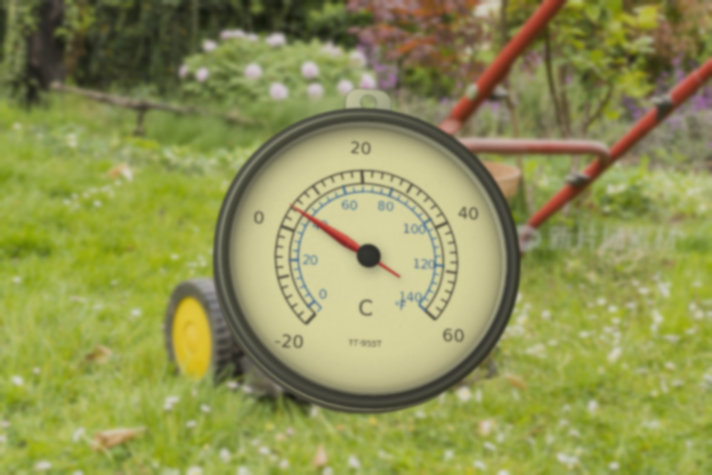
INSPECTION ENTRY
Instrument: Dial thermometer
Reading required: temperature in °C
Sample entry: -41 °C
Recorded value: 4 °C
